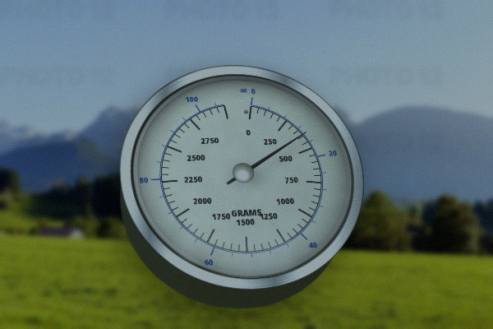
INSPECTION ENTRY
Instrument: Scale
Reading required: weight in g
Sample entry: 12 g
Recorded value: 400 g
